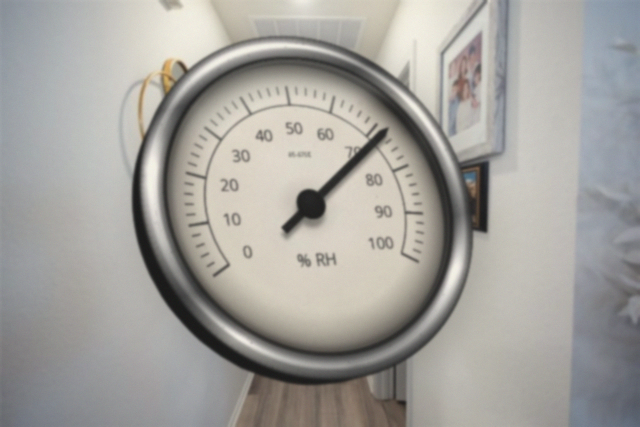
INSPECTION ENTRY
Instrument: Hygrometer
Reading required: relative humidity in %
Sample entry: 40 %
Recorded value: 72 %
